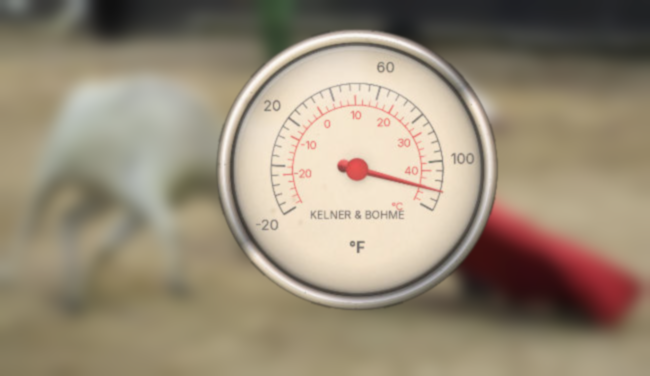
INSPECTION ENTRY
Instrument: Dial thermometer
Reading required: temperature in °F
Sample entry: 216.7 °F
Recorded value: 112 °F
